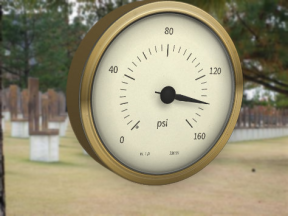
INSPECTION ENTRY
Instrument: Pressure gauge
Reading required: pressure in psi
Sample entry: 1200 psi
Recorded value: 140 psi
